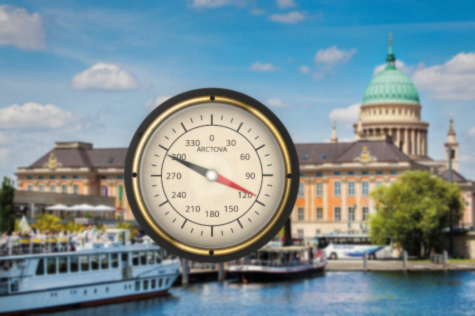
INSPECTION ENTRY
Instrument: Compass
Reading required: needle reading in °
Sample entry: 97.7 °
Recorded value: 115 °
